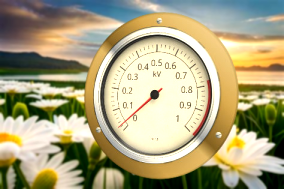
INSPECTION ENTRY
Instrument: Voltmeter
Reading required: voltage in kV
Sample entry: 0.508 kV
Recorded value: 0.02 kV
